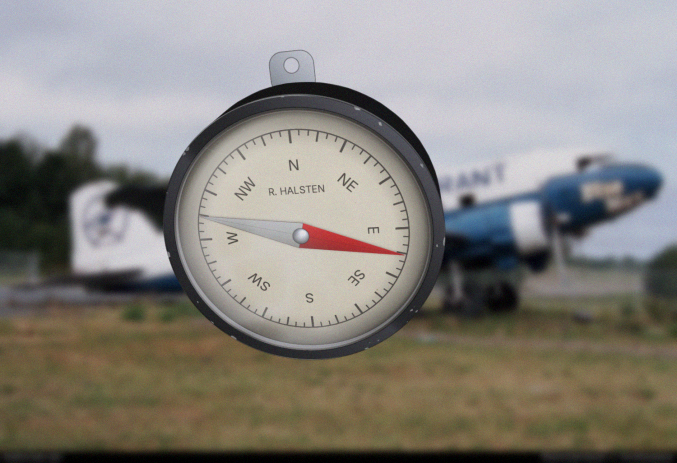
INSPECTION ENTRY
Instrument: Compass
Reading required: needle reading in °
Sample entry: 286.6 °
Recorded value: 105 °
